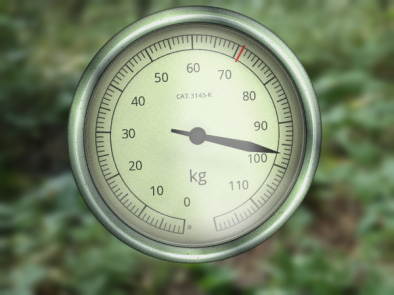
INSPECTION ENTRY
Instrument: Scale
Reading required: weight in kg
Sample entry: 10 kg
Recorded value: 97 kg
